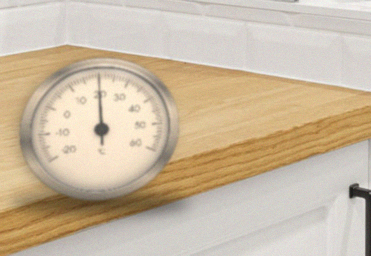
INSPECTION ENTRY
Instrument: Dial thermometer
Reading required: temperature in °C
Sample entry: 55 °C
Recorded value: 20 °C
